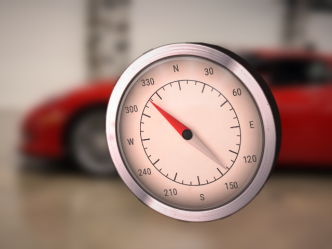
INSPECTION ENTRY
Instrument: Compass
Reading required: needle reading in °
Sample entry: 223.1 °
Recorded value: 320 °
